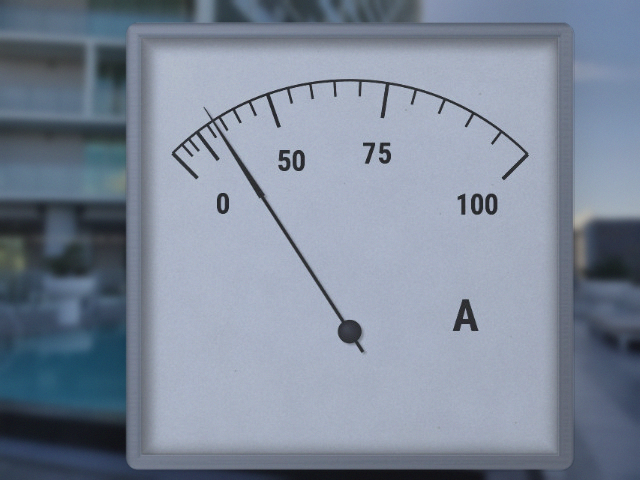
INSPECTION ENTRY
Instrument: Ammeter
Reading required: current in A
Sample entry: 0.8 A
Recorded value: 32.5 A
